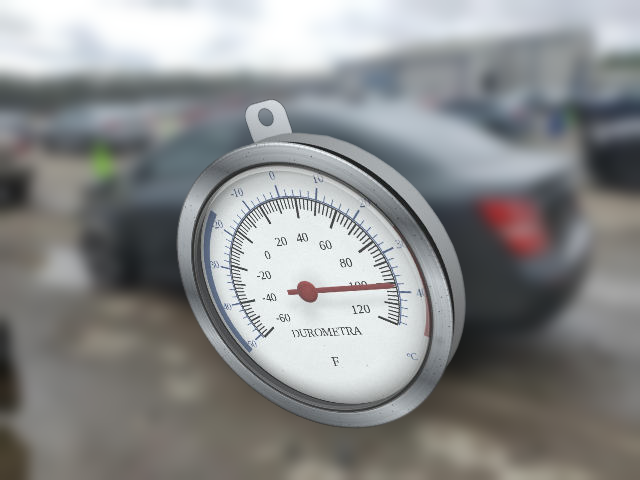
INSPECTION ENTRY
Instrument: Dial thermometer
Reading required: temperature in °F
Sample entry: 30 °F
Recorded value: 100 °F
